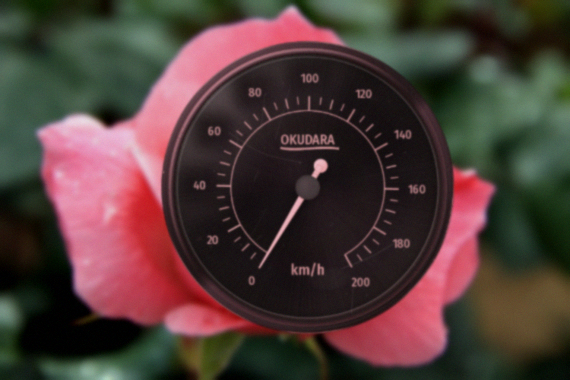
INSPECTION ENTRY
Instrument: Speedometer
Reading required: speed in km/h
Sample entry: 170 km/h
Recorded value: 0 km/h
